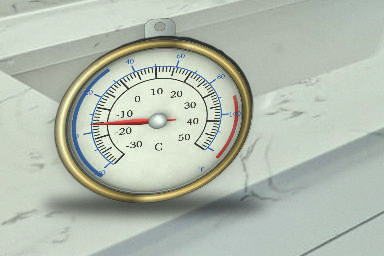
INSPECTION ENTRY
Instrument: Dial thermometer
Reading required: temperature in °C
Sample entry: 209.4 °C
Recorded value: -15 °C
